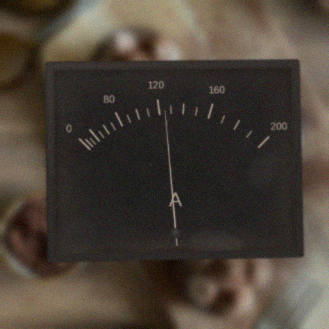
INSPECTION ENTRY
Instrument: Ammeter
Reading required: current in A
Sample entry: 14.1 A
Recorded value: 125 A
